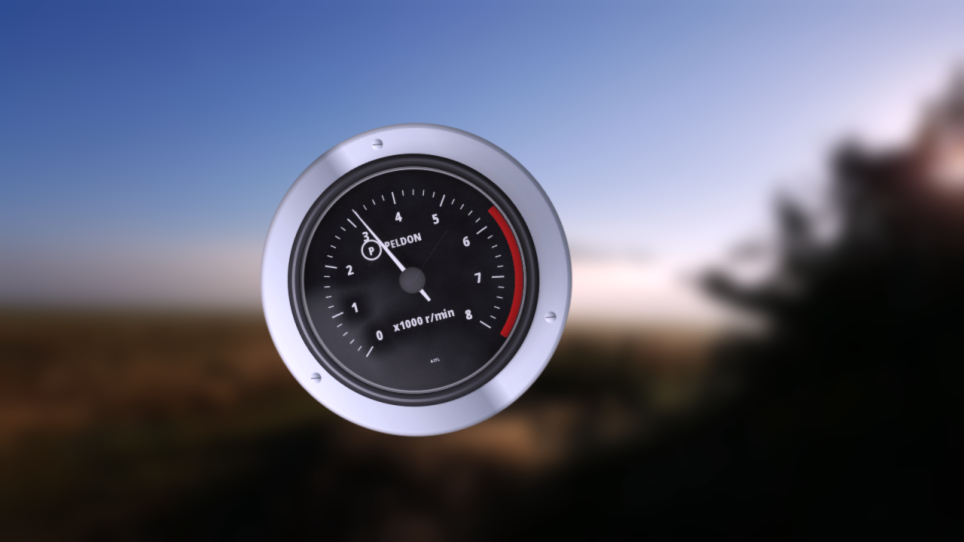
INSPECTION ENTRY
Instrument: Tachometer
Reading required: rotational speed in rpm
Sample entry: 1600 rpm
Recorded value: 3200 rpm
